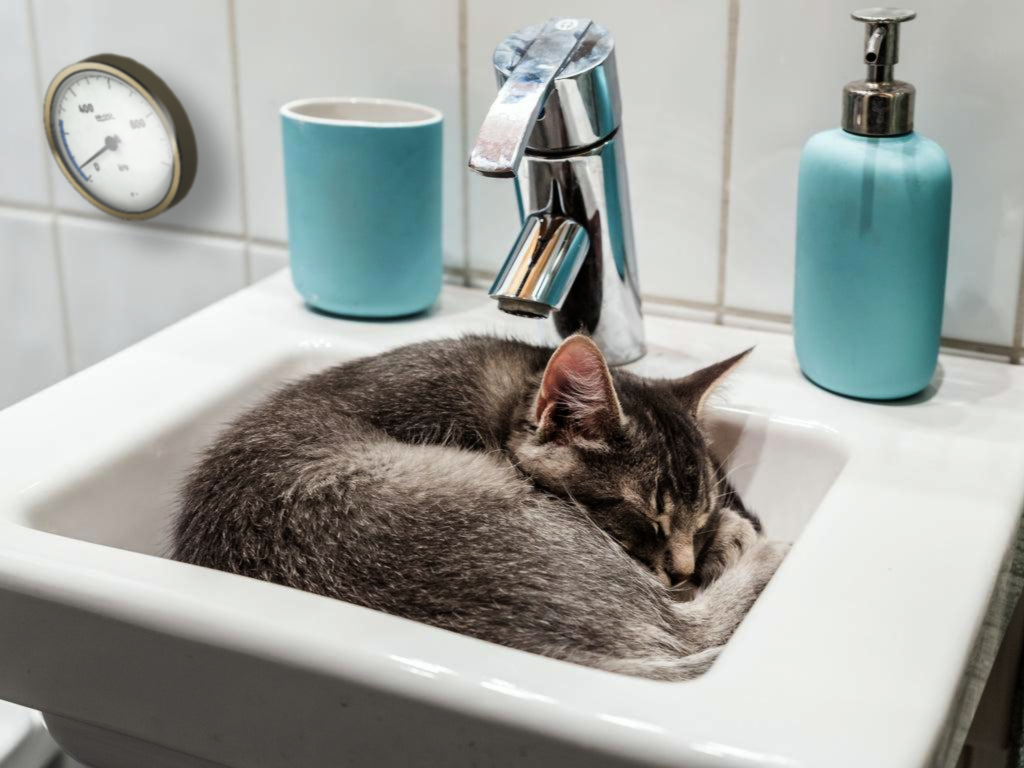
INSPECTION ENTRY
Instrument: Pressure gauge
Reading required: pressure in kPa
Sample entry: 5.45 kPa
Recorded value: 50 kPa
